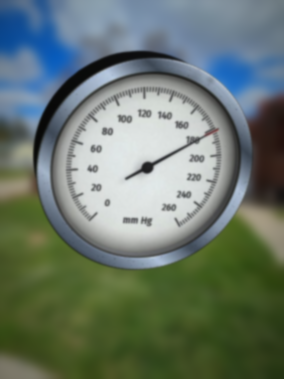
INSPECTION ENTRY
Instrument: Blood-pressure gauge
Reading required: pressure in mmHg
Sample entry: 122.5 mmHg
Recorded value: 180 mmHg
